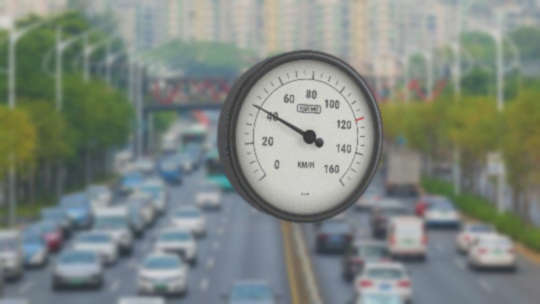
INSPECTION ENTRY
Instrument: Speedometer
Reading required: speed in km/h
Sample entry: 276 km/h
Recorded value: 40 km/h
